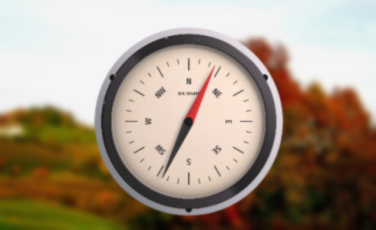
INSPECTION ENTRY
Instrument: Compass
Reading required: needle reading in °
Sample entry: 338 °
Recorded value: 25 °
